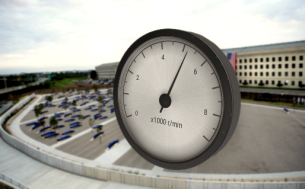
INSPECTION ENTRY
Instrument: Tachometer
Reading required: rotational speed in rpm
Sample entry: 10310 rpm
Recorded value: 5250 rpm
